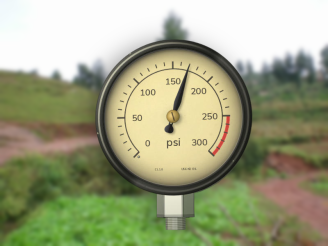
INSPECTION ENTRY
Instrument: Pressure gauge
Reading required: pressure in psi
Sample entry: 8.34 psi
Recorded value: 170 psi
